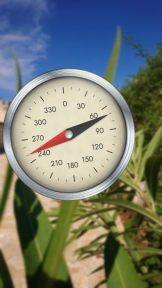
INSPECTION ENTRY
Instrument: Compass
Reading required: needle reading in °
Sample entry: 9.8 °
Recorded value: 250 °
